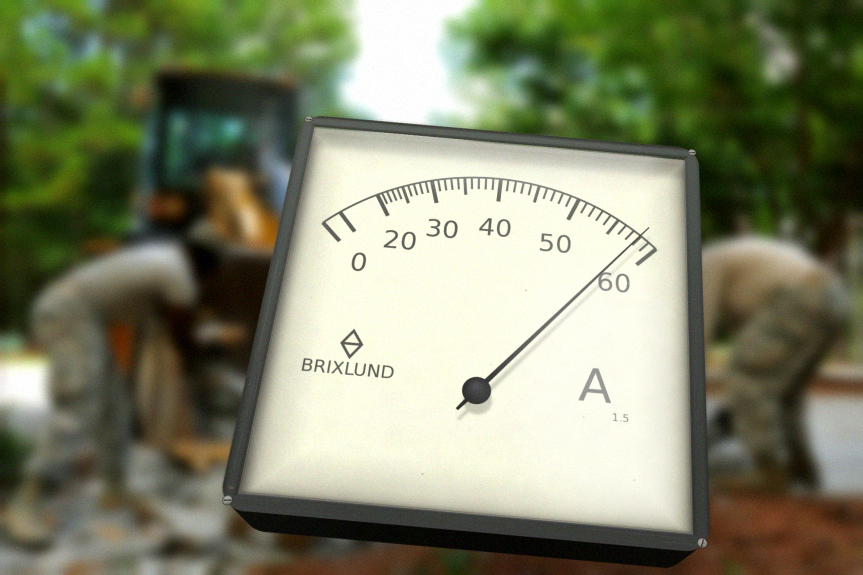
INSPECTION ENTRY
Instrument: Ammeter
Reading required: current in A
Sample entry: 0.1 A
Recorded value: 58 A
